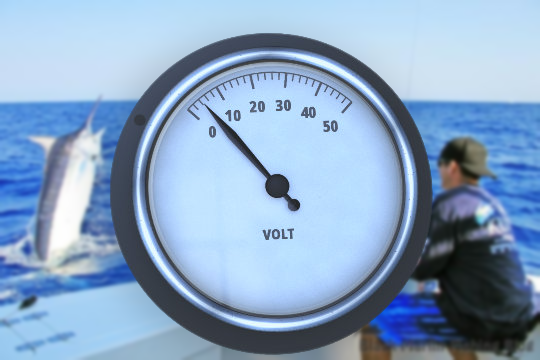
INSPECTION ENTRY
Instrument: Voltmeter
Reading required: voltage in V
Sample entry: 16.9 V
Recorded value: 4 V
